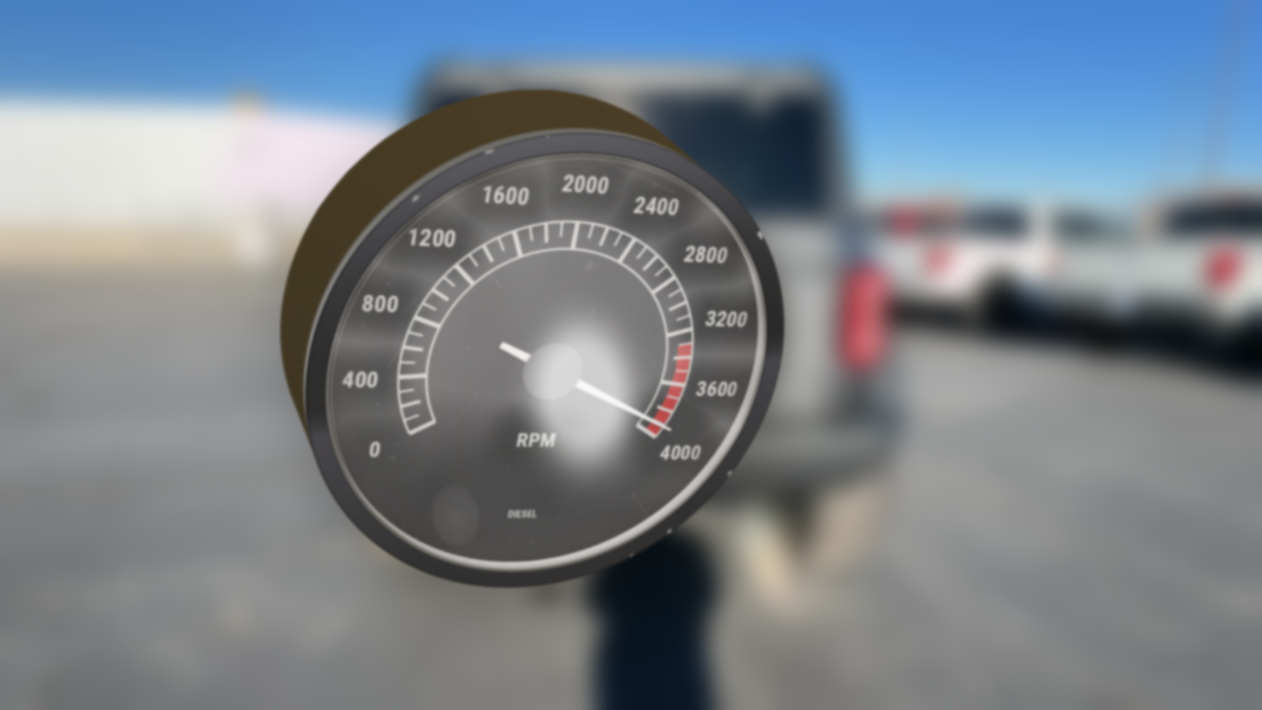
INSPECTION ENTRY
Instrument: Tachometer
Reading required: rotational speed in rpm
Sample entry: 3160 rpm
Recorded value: 3900 rpm
